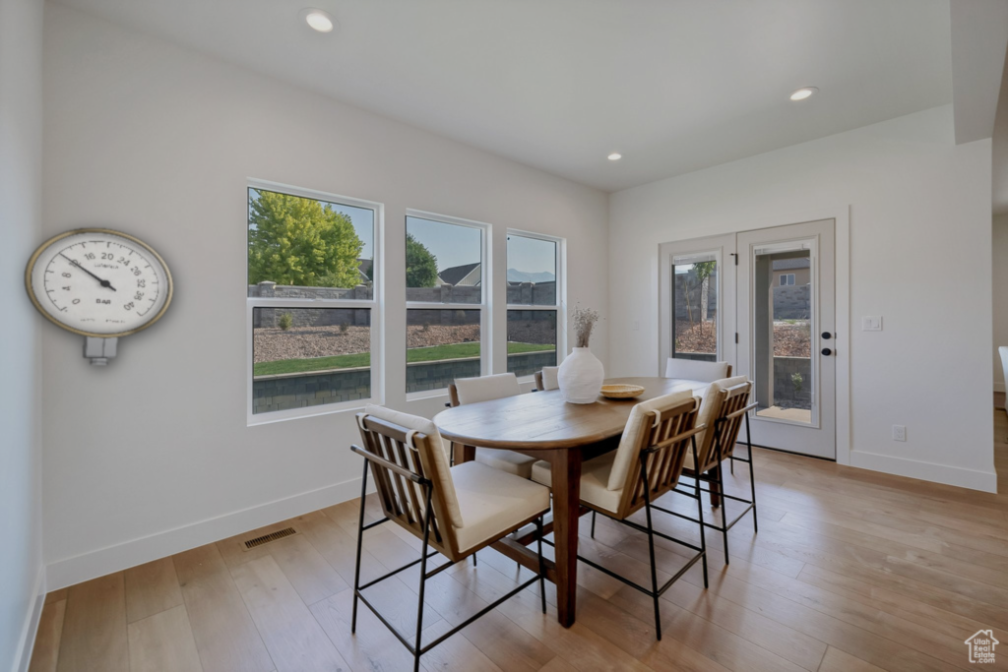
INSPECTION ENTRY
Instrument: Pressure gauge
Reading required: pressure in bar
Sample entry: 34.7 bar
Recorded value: 12 bar
